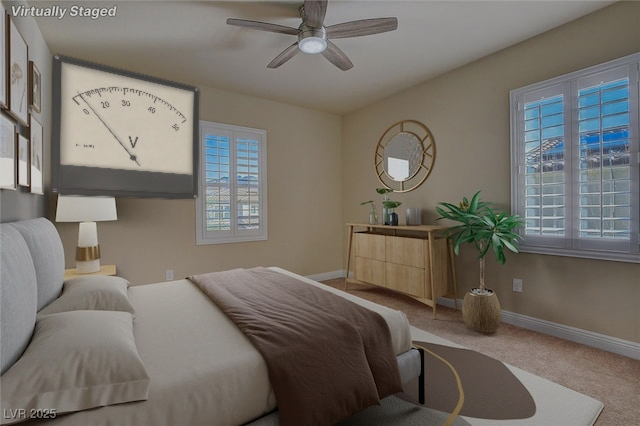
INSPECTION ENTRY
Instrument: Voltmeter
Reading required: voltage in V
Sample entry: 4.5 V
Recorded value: 10 V
